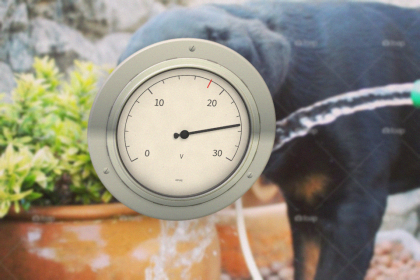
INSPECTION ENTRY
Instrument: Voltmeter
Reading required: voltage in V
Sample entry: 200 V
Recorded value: 25 V
